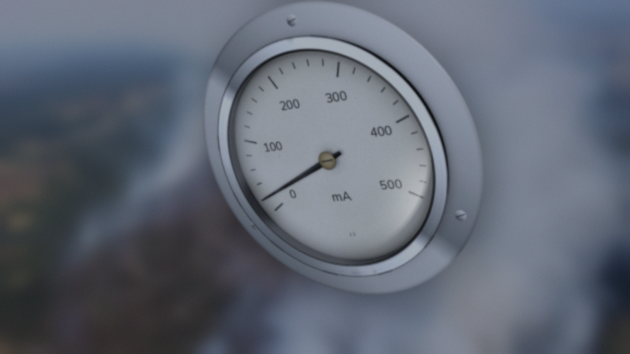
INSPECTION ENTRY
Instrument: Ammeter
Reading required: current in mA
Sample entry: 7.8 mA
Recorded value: 20 mA
